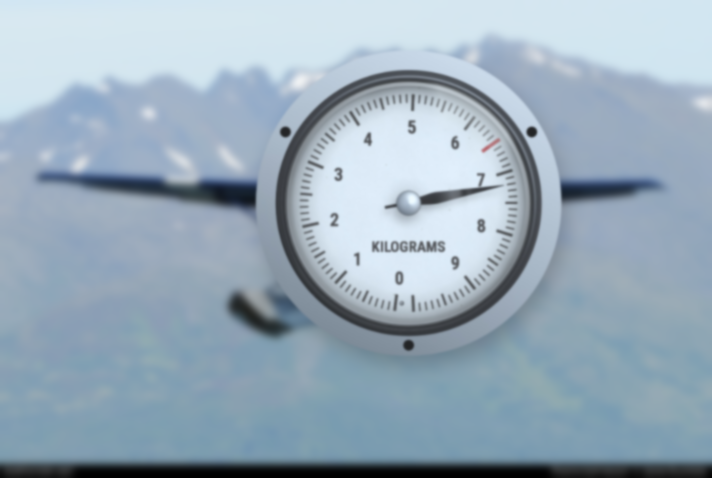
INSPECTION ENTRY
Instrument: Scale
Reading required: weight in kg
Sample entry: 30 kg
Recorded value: 7.2 kg
